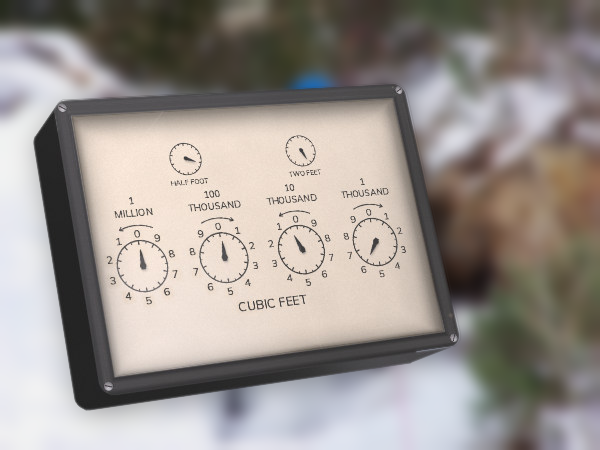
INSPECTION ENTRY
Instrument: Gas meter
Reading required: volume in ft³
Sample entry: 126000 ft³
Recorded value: 600 ft³
